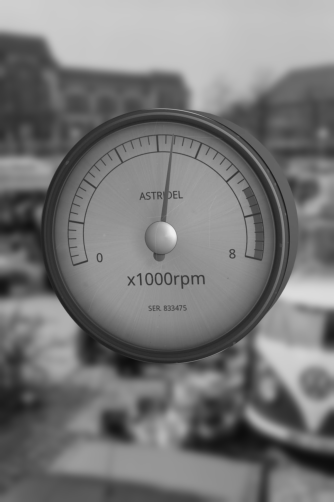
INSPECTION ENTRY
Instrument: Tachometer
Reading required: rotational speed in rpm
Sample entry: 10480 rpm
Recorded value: 4400 rpm
